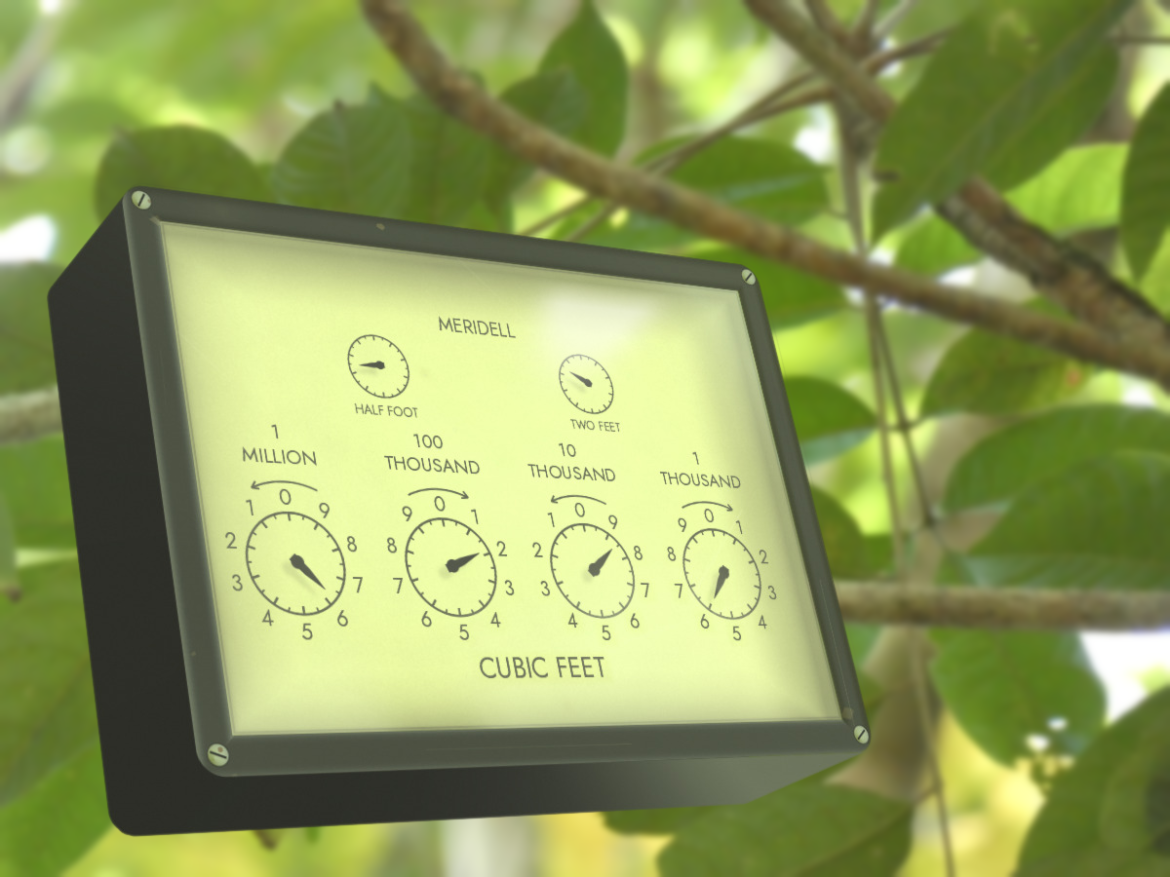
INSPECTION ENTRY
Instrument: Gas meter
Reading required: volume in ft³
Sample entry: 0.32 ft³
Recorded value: 618600 ft³
